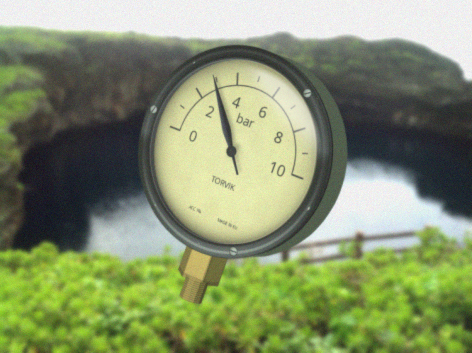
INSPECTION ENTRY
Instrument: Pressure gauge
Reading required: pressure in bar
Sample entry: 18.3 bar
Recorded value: 3 bar
